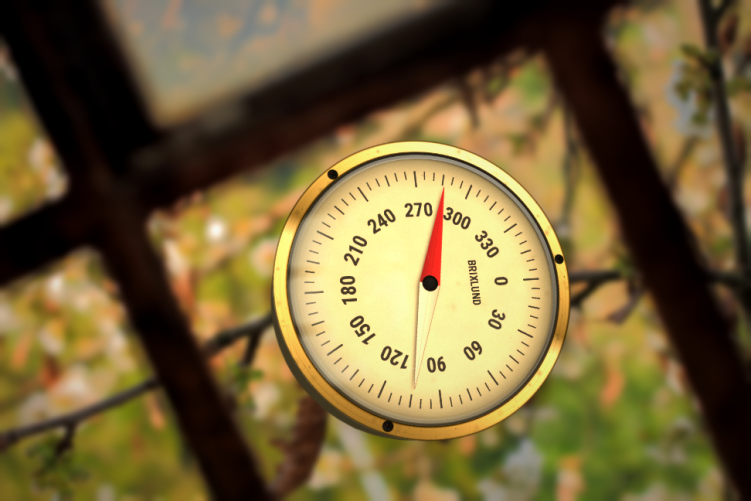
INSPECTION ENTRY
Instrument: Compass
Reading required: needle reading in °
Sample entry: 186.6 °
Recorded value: 285 °
